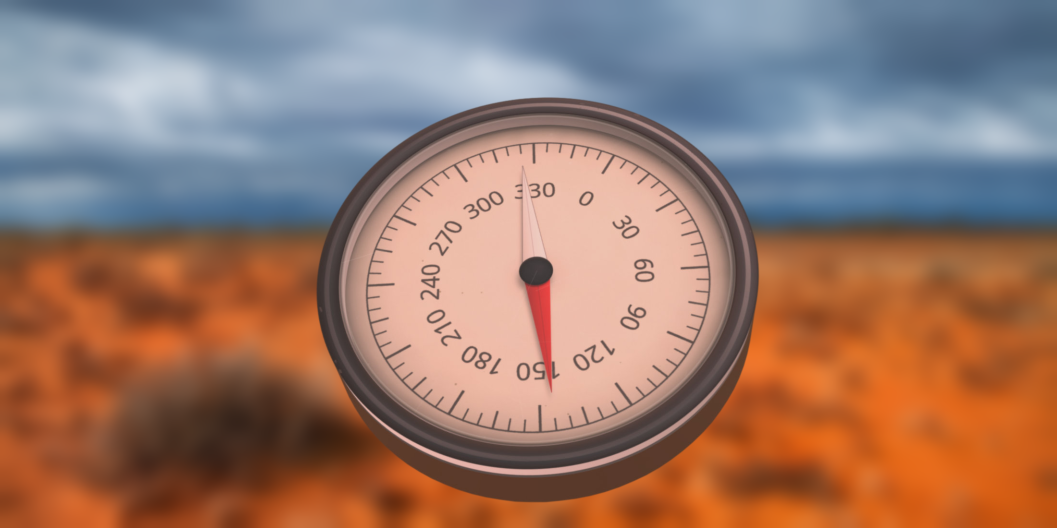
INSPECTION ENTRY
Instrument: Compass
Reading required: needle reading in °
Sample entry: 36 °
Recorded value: 145 °
